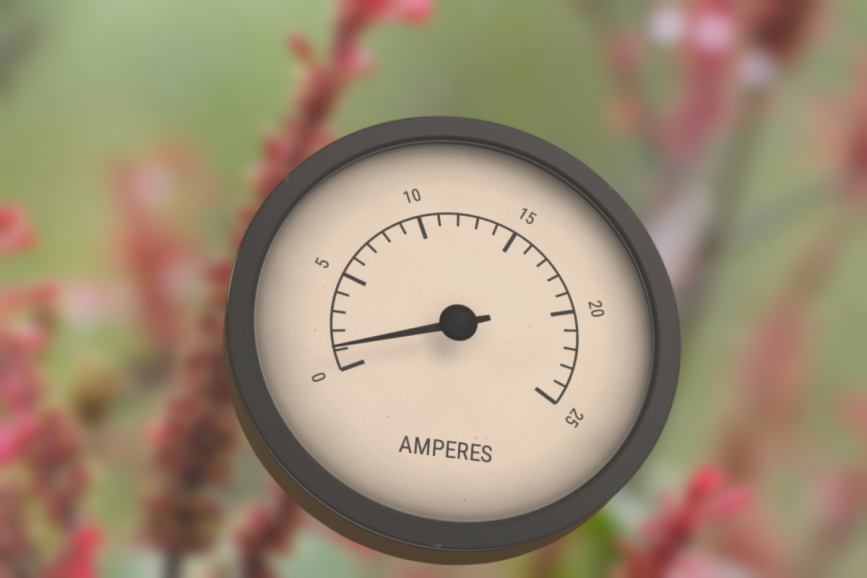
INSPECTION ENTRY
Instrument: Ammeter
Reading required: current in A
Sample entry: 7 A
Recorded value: 1 A
